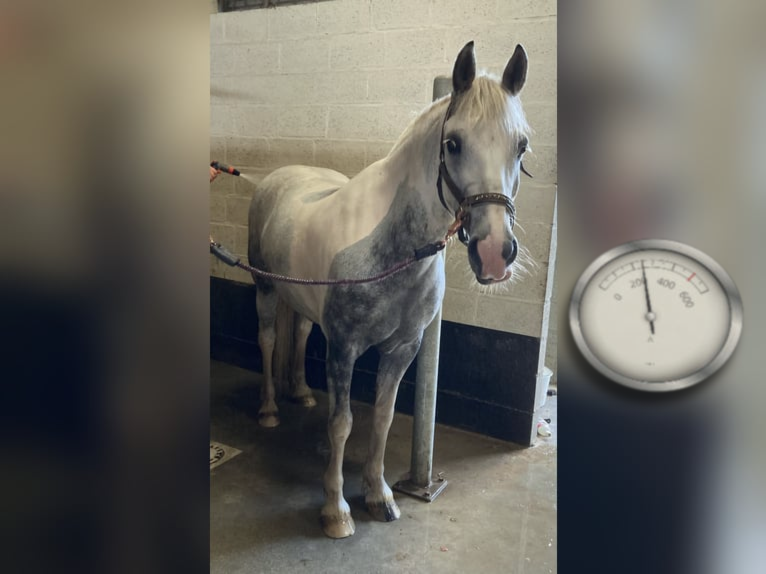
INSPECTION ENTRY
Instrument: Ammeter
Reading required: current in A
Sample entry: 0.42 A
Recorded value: 250 A
